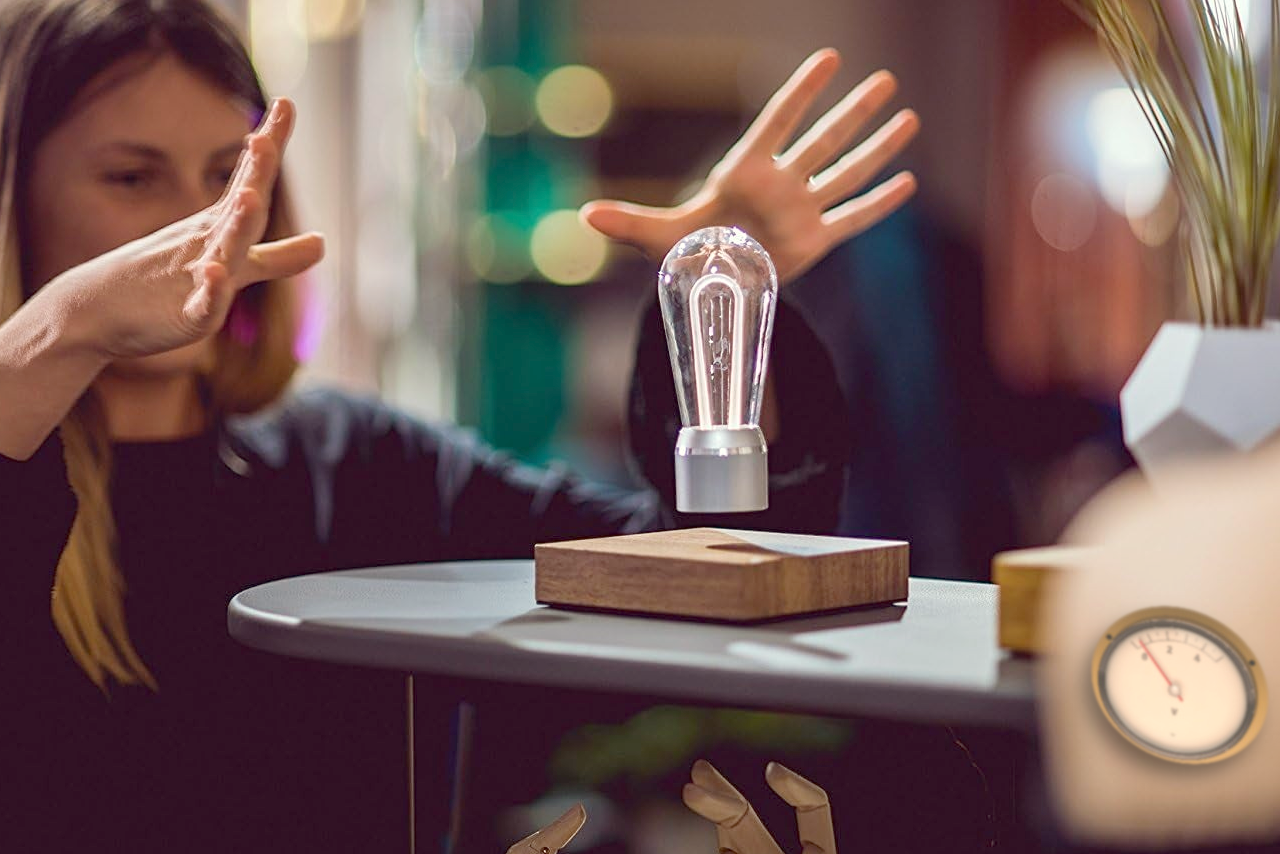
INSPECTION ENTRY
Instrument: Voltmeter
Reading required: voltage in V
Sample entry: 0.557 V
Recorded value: 0.5 V
